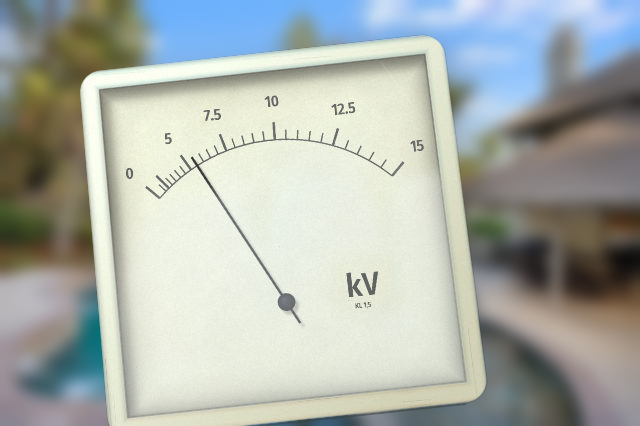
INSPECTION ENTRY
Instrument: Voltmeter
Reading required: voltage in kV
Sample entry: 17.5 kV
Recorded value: 5.5 kV
